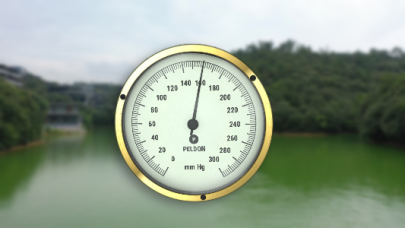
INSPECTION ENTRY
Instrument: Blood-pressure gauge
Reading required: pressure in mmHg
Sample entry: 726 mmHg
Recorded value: 160 mmHg
